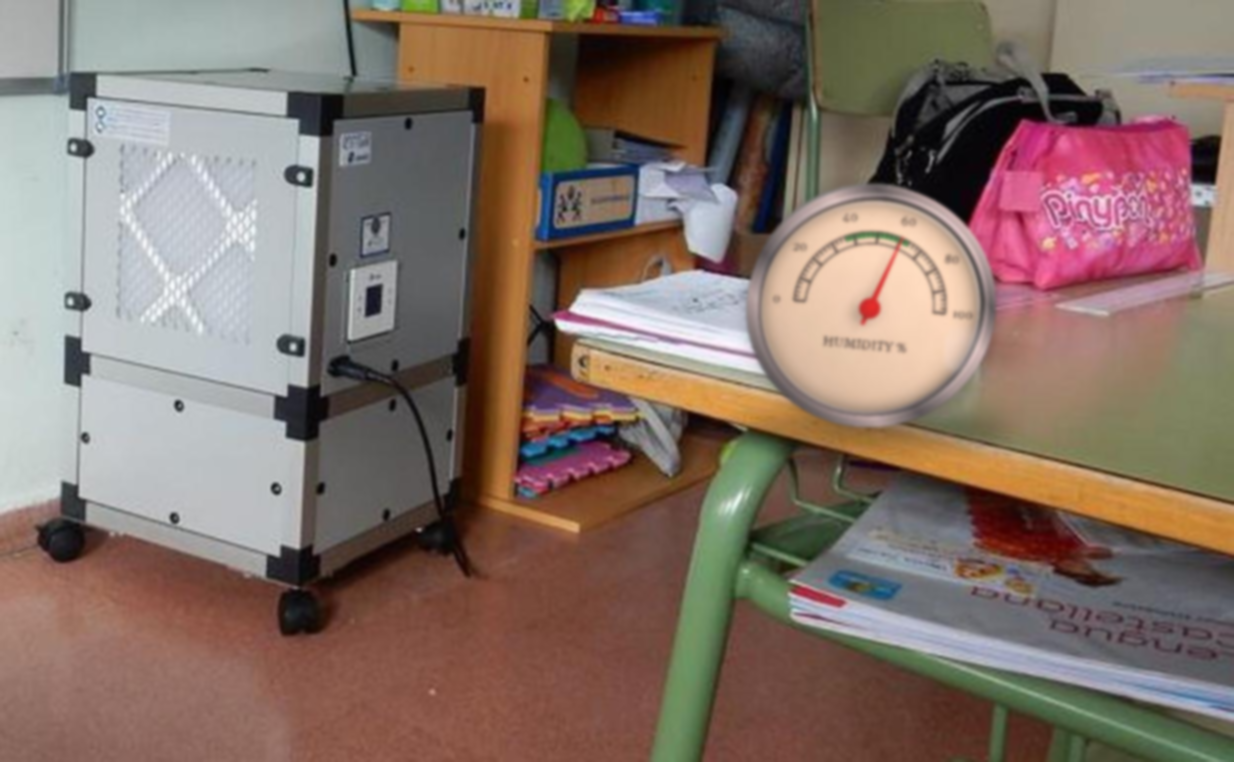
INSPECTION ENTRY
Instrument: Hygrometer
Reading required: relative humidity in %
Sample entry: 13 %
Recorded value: 60 %
